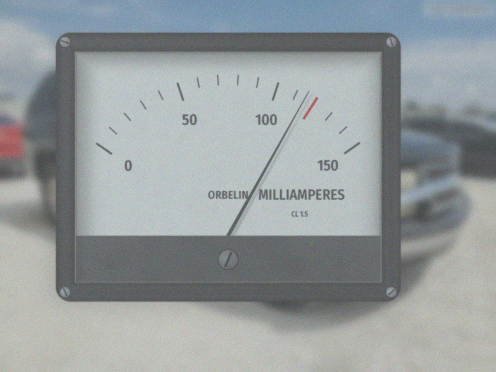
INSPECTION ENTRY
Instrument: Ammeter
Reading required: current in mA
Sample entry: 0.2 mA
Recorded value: 115 mA
